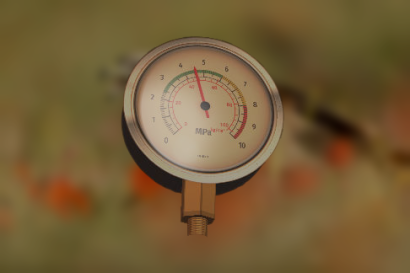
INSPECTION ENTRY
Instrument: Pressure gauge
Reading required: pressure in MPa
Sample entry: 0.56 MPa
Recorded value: 4.5 MPa
